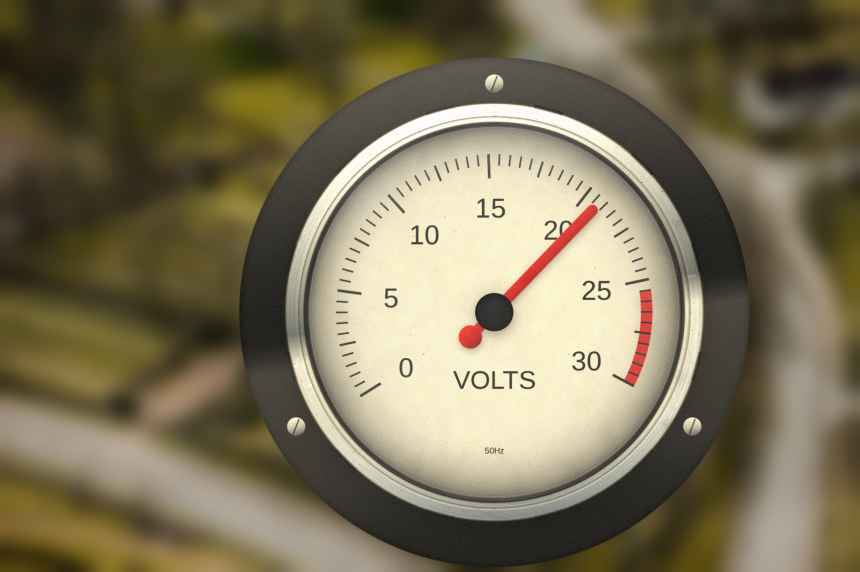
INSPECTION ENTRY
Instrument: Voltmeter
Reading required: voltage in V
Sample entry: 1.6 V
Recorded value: 20.75 V
